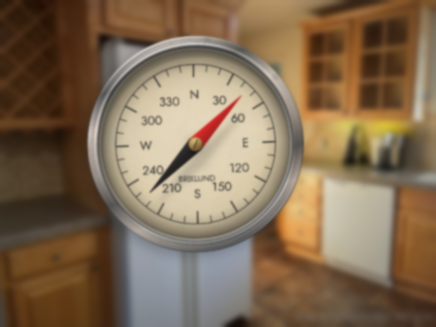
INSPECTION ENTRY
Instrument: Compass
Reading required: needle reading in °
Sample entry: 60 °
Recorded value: 45 °
